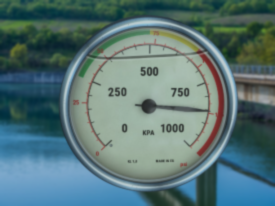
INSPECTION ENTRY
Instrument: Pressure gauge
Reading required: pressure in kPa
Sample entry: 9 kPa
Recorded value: 850 kPa
